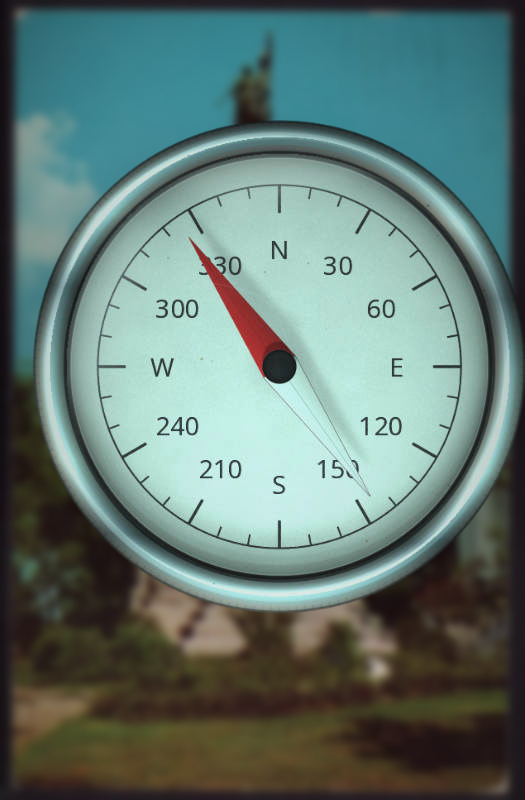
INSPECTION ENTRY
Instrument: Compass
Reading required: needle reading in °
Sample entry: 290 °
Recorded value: 325 °
